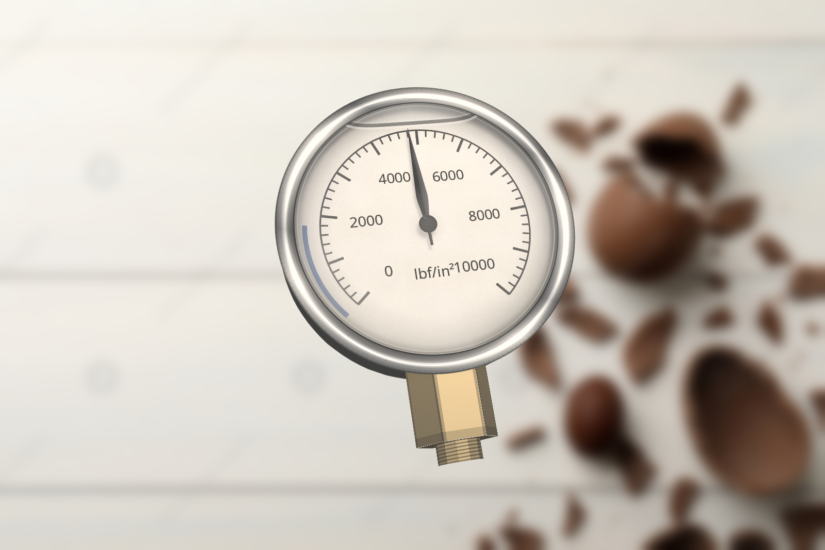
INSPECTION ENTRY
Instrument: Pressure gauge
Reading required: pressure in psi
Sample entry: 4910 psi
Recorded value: 4800 psi
